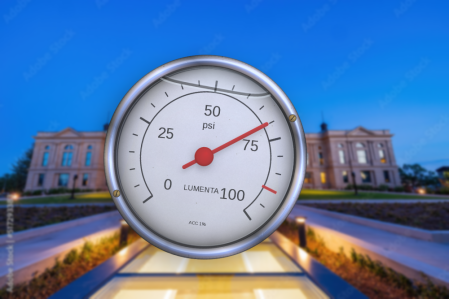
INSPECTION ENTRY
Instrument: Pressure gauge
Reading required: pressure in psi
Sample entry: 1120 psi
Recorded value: 70 psi
